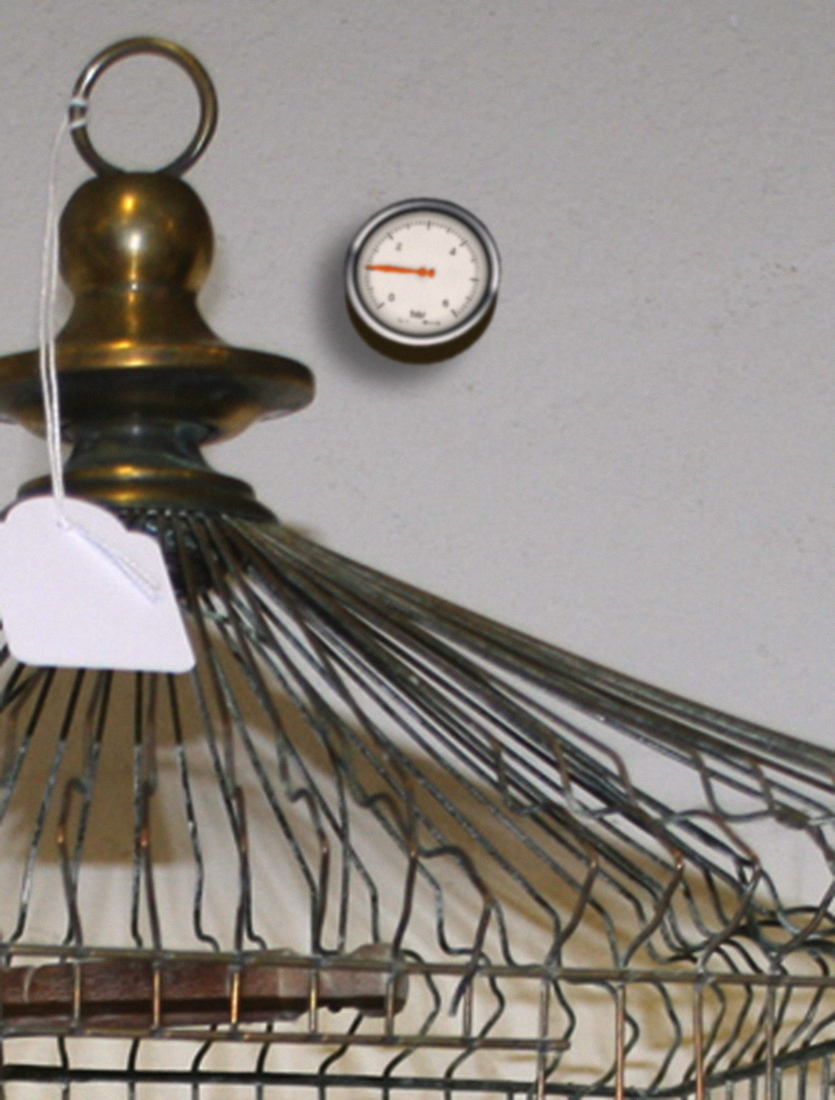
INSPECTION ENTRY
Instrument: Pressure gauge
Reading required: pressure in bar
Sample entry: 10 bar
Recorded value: 1 bar
